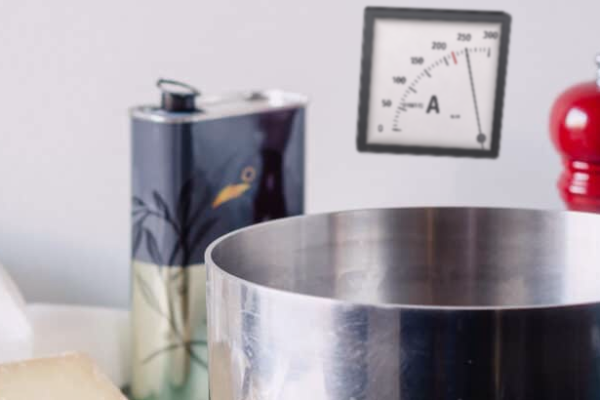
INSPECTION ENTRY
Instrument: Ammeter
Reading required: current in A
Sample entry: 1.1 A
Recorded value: 250 A
